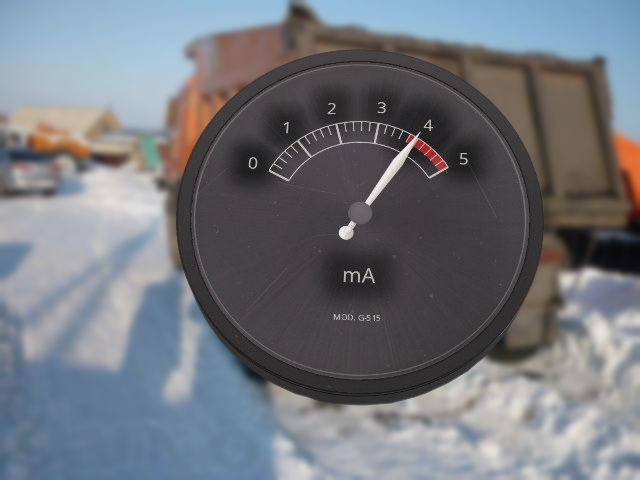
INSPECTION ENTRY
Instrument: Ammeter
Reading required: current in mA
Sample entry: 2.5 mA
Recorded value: 4 mA
